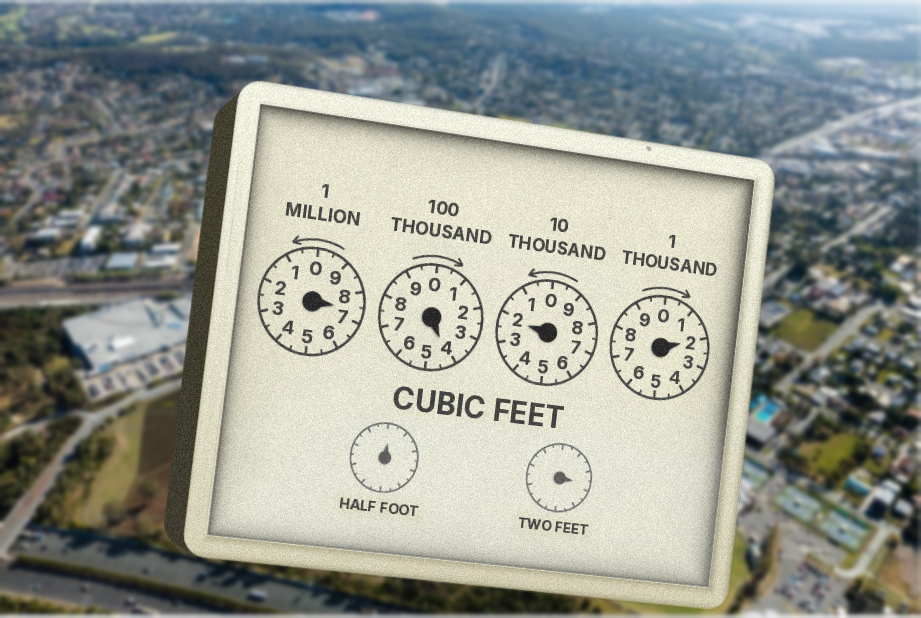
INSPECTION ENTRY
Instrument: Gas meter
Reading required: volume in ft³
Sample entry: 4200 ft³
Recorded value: 742200 ft³
